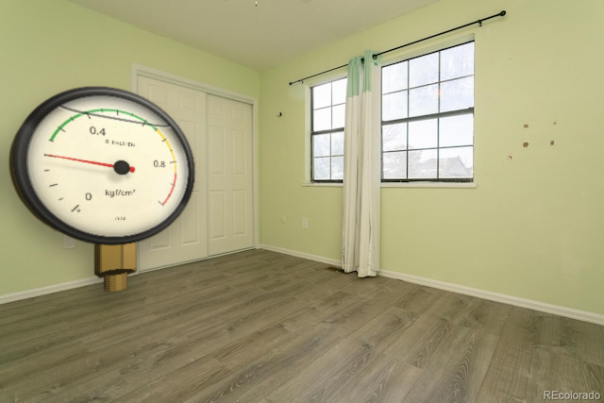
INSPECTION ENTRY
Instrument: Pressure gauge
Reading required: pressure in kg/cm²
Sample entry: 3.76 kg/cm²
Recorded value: 0.2 kg/cm²
